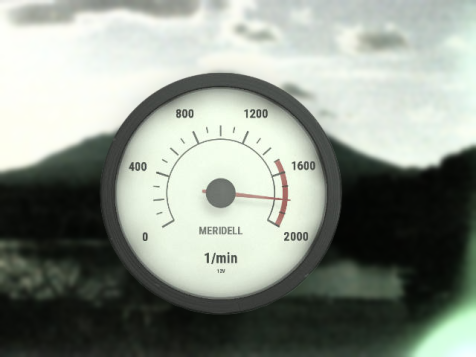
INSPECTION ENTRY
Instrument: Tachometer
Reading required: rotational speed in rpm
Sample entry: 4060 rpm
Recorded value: 1800 rpm
